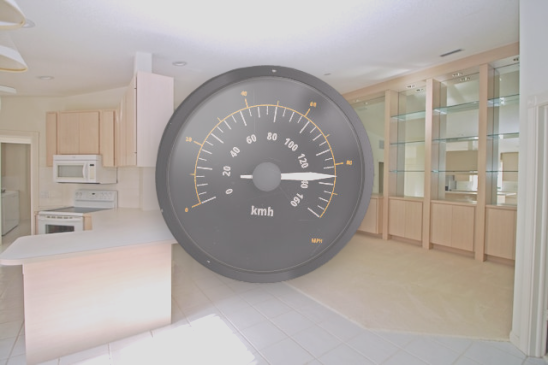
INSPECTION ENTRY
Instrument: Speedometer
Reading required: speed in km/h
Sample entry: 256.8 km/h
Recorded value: 135 km/h
